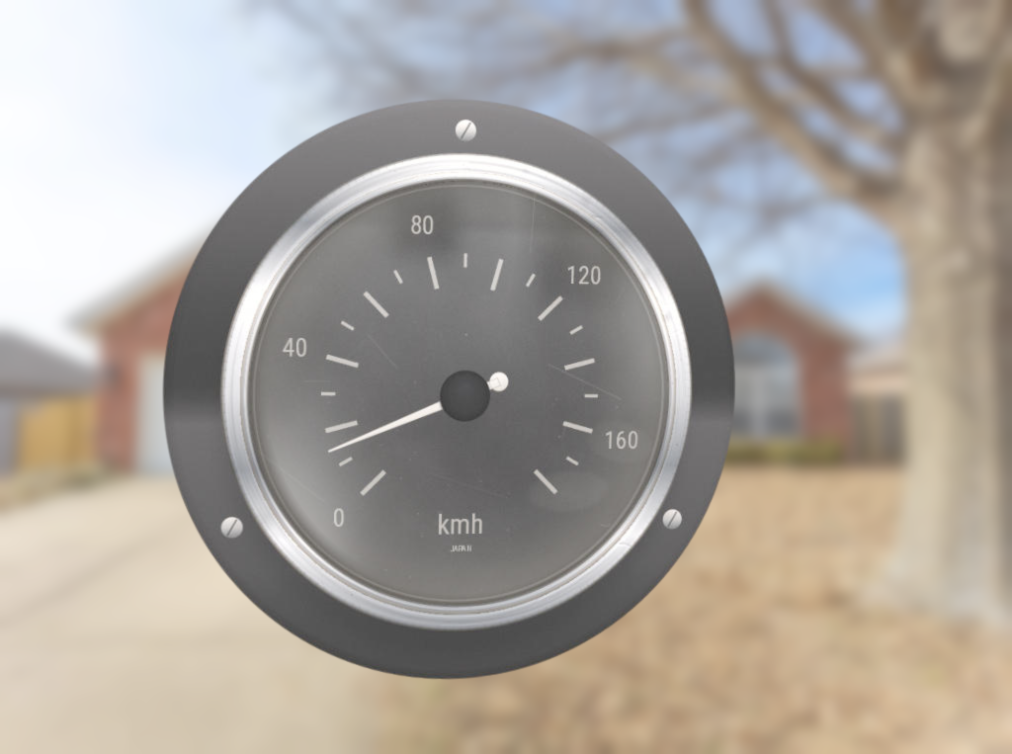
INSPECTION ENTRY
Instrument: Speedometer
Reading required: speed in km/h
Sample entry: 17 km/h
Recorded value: 15 km/h
